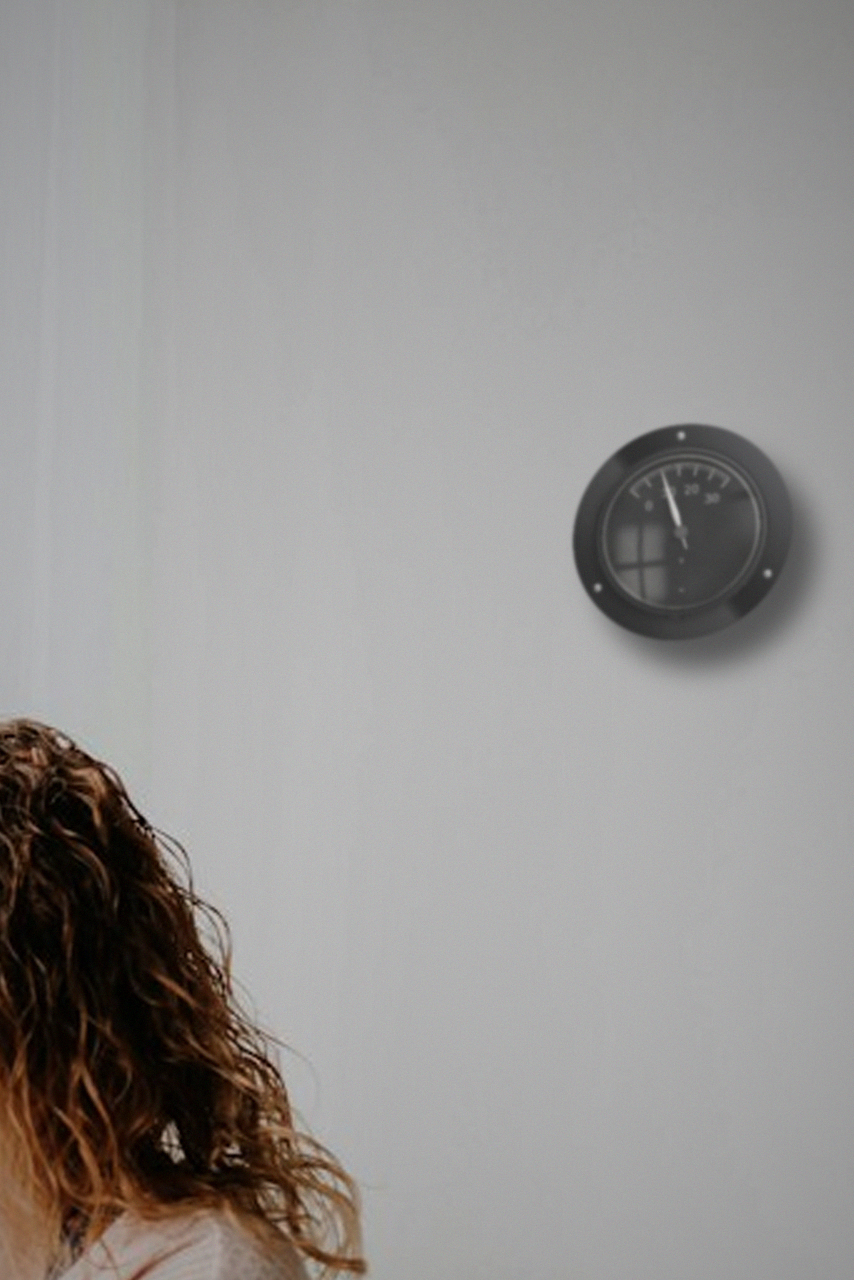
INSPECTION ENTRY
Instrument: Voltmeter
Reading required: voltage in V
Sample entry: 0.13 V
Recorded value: 10 V
